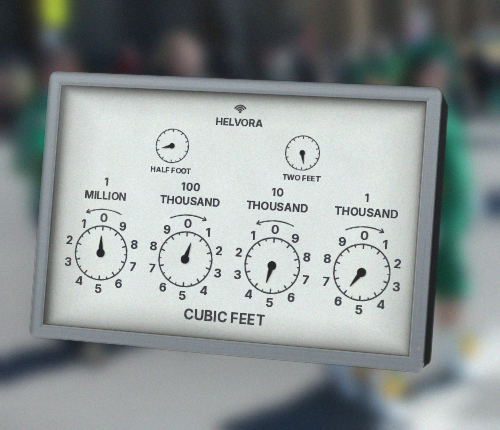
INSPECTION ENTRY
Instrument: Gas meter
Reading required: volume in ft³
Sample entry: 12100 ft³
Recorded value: 4600 ft³
